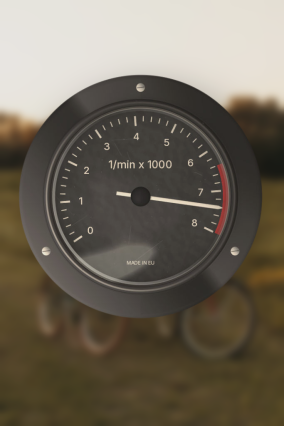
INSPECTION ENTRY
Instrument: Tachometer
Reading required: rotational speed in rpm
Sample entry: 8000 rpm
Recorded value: 7400 rpm
